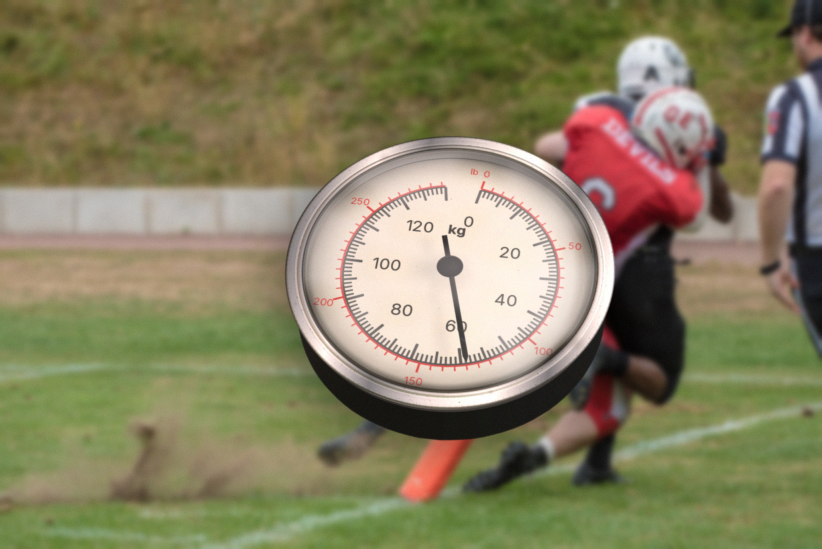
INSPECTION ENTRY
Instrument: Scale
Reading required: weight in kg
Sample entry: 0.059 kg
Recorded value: 59 kg
